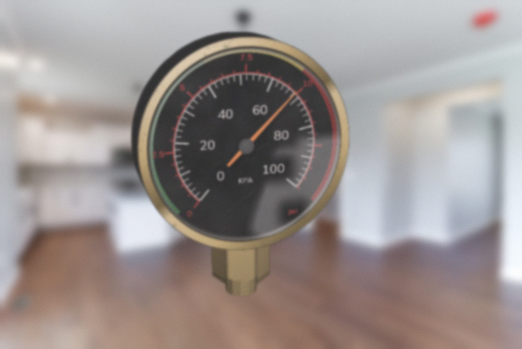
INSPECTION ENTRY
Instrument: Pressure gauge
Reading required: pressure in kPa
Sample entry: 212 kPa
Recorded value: 68 kPa
